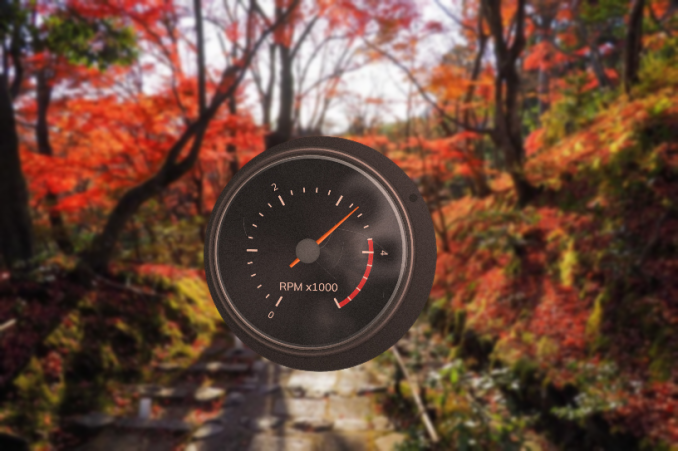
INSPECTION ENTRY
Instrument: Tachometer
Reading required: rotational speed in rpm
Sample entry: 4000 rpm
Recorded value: 3300 rpm
